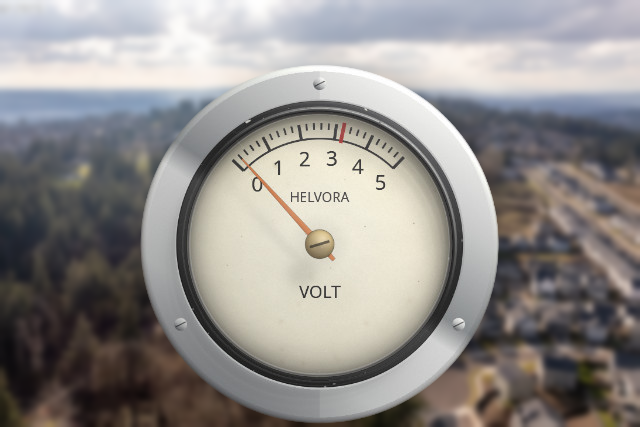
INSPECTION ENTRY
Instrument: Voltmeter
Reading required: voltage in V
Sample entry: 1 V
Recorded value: 0.2 V
